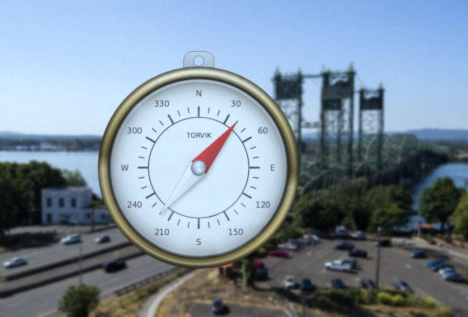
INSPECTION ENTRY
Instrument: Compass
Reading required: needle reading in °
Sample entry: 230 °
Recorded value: 40 °
